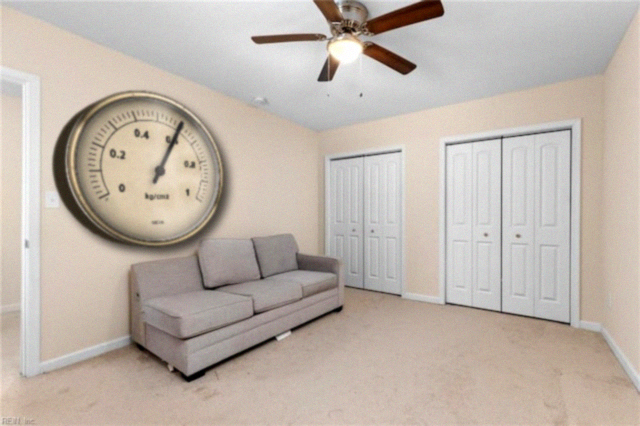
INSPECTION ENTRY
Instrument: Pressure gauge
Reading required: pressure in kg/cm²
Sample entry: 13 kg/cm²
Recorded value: 0.6 kg/cm²
